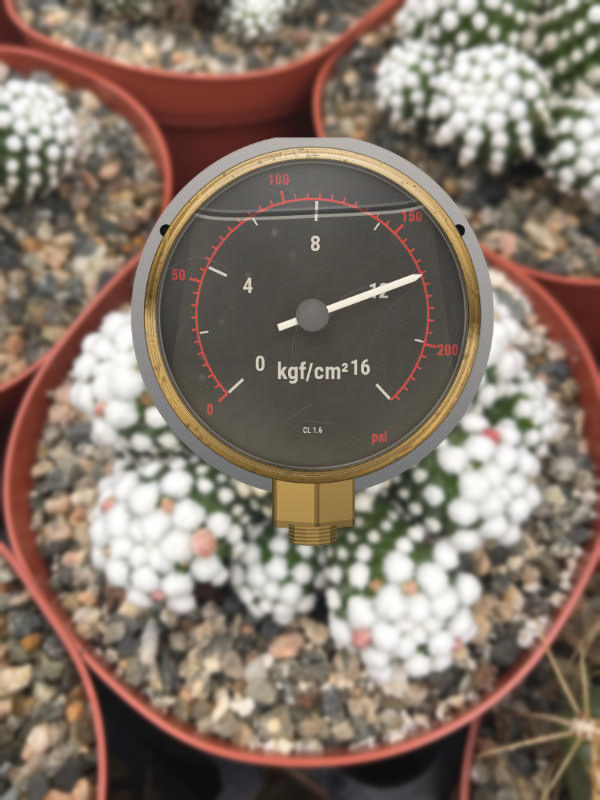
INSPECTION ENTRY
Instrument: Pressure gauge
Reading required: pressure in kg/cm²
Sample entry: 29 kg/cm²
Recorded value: 12 kg/cm²
